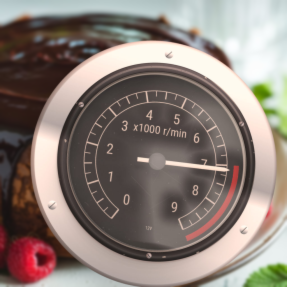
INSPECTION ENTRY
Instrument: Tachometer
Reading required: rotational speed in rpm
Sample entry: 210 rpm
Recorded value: 7125 rpm
